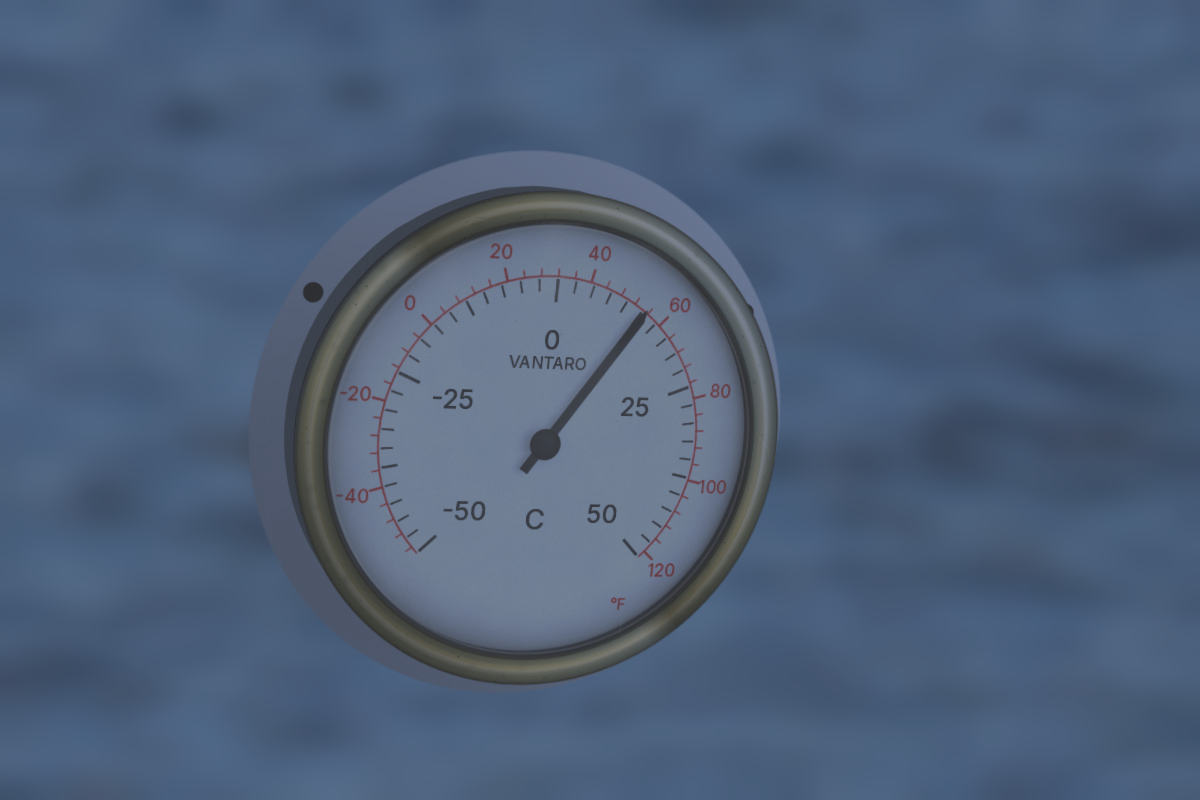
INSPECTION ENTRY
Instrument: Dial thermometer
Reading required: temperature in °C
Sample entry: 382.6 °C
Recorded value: 12.5 °C
